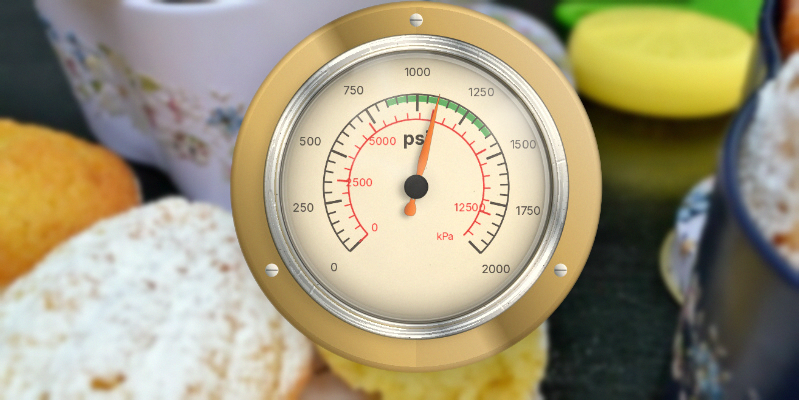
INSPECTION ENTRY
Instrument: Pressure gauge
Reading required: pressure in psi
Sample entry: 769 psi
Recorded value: 1100 psi
